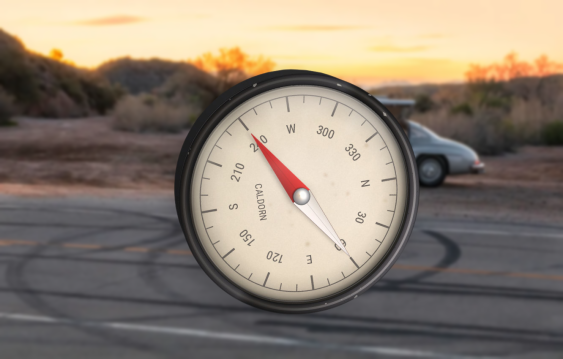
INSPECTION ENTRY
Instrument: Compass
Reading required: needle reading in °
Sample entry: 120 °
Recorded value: 240 °
